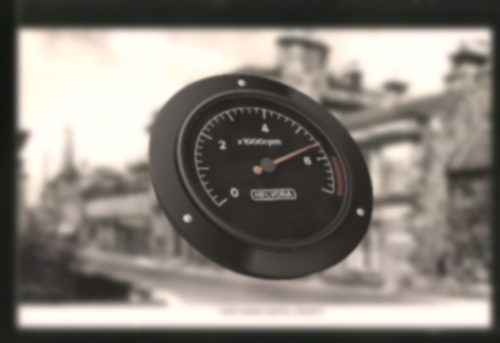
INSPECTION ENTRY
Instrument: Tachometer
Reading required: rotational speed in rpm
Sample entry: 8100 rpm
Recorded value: 5600 rpm
